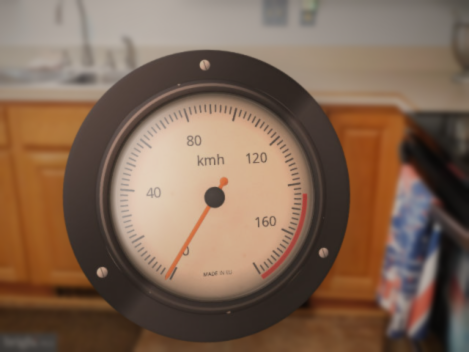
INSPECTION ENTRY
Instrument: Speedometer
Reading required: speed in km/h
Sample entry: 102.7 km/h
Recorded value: 2 km/h
